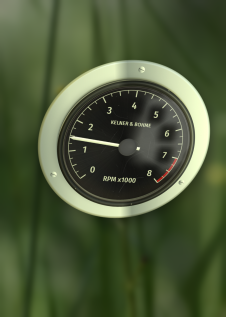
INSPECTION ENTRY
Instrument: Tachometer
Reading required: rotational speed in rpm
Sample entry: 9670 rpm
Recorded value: 1500 rpm
